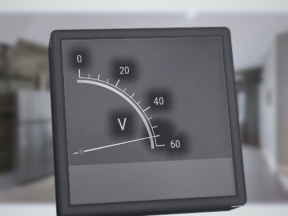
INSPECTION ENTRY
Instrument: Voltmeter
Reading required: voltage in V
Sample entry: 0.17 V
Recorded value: 55 V
